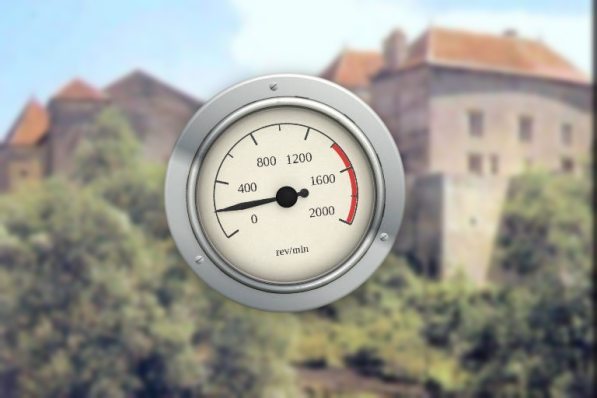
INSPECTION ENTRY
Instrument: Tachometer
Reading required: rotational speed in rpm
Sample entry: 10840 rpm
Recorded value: 200 rpm
